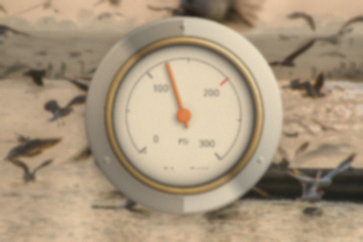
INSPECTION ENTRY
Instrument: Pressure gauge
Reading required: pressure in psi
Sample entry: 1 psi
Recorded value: 125 psi
